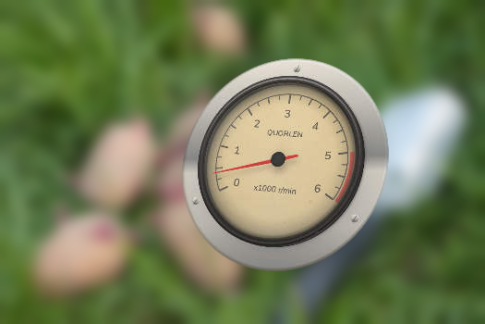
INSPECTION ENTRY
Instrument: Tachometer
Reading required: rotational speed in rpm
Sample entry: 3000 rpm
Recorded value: 375 rpm
